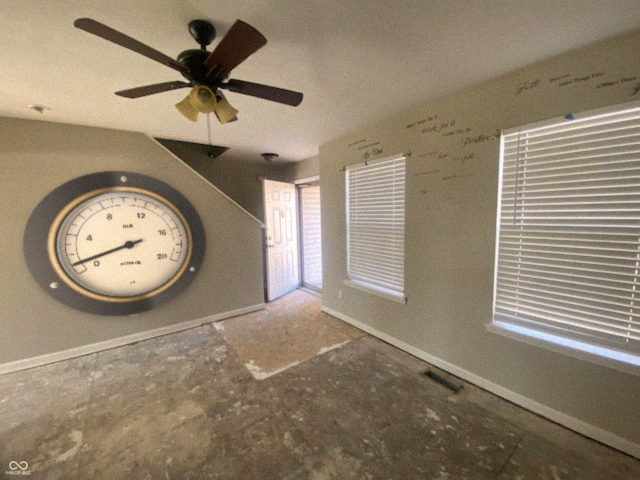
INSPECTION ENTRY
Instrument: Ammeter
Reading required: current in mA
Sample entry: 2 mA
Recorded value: 1 mA
